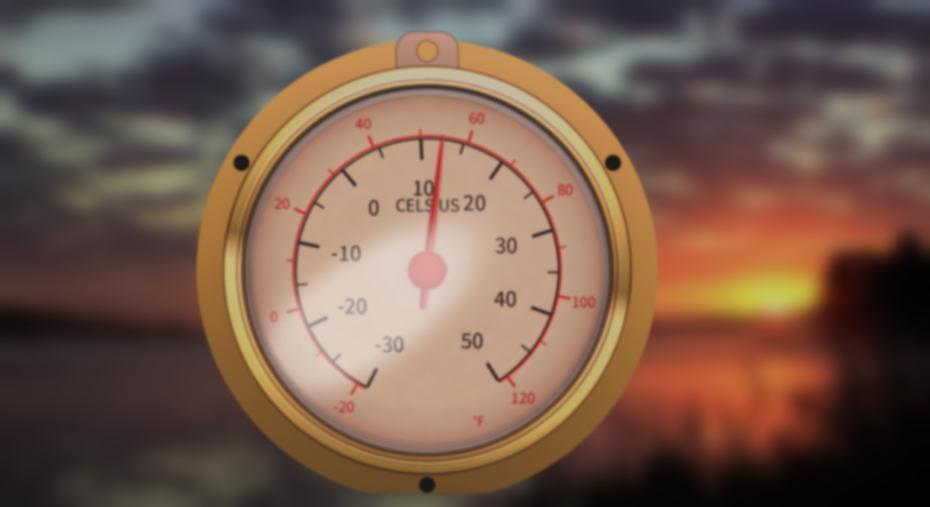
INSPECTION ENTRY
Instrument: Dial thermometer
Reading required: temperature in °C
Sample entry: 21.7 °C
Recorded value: 12.5 °C
